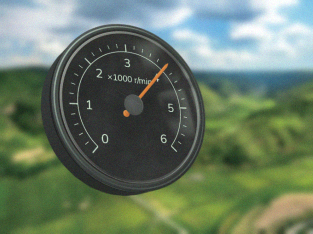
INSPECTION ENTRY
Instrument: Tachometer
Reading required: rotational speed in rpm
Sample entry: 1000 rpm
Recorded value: 4000 rpm
